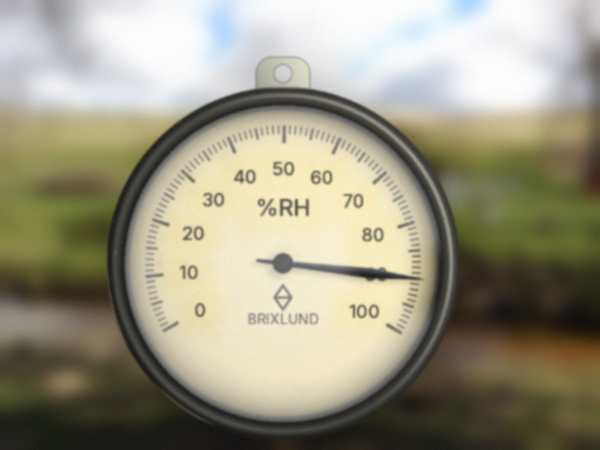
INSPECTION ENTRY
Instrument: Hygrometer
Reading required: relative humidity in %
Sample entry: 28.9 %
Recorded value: 90 %
